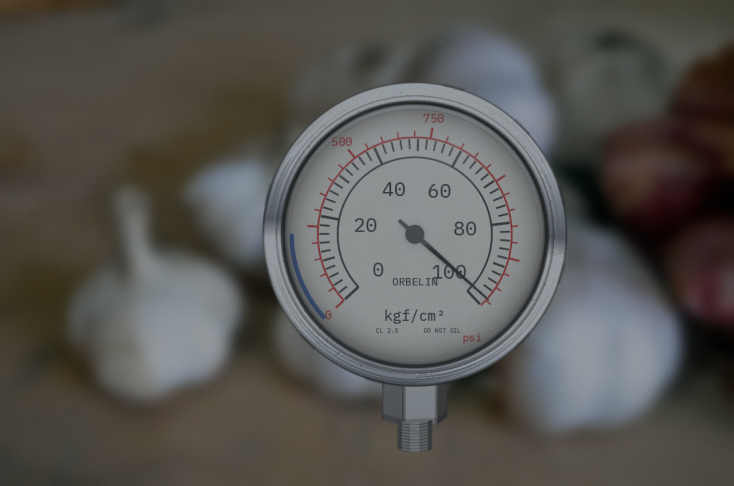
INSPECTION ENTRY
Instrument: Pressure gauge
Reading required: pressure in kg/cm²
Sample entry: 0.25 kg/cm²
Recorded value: 98 kg/cm²
